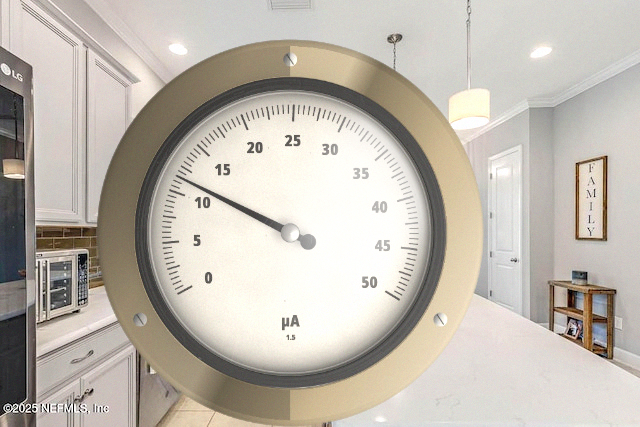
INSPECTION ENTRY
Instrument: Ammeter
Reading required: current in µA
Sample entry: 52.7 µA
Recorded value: 11.5 µA
